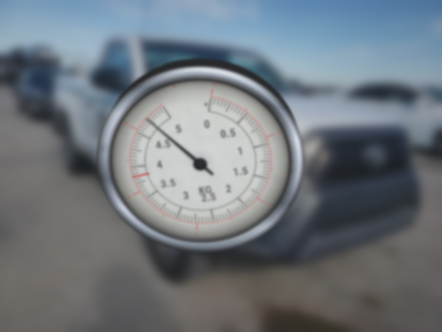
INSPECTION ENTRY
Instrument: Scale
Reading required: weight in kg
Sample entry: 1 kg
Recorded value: 4.75 kg
